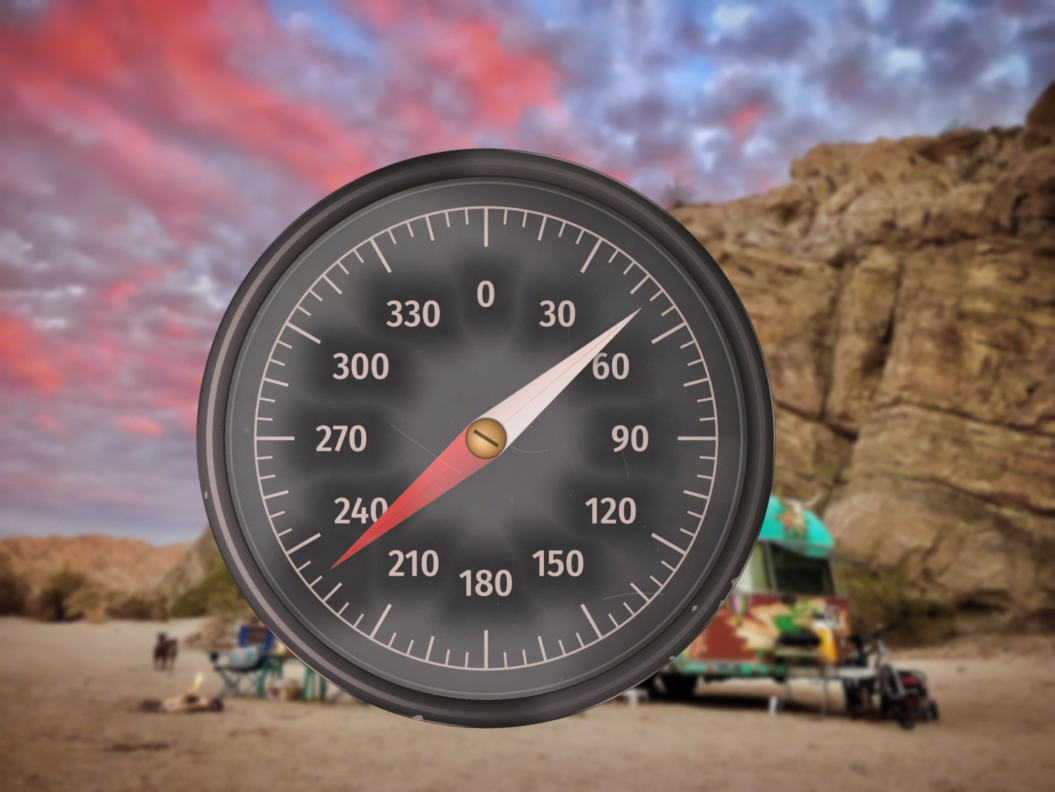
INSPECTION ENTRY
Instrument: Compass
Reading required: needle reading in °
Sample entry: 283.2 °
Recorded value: 230 °
